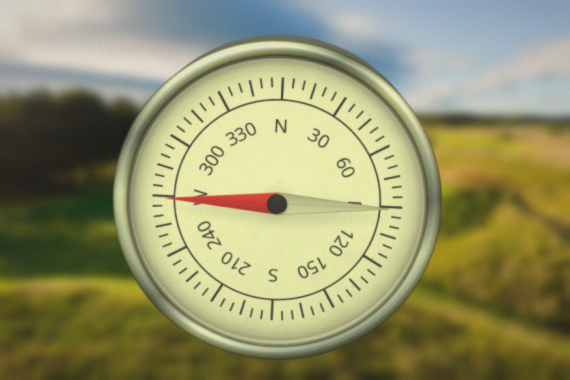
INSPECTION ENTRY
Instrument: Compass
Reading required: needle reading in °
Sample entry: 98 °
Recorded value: 270 °
